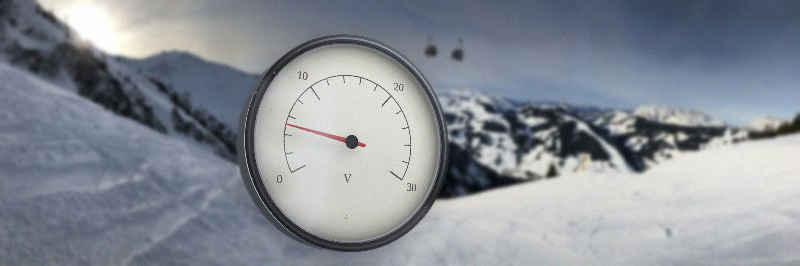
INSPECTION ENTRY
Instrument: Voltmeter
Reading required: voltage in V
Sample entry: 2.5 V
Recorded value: 5 V
